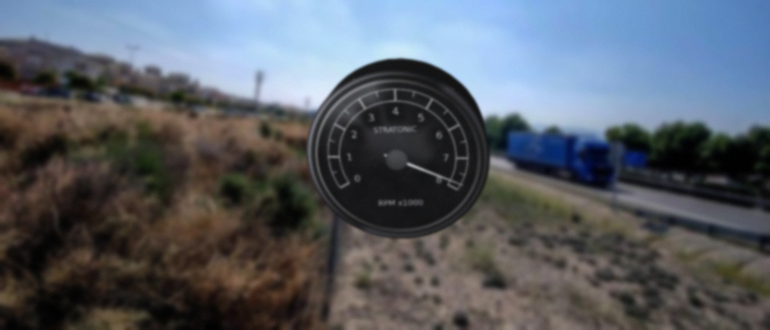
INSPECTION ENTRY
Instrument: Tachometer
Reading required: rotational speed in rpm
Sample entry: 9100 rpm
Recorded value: 7750 rpm
